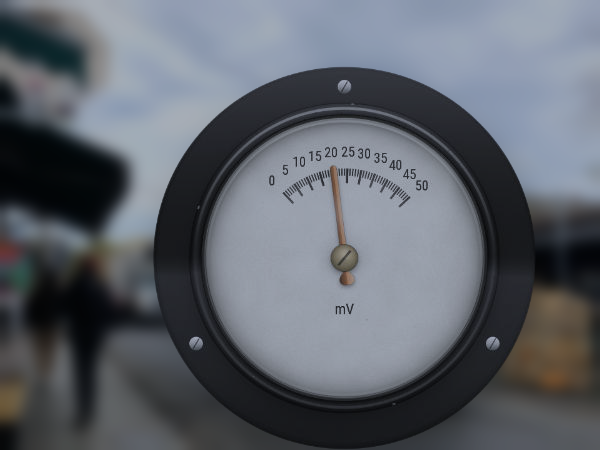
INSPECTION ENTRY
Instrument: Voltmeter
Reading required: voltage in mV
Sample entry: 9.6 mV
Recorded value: 20 mV
